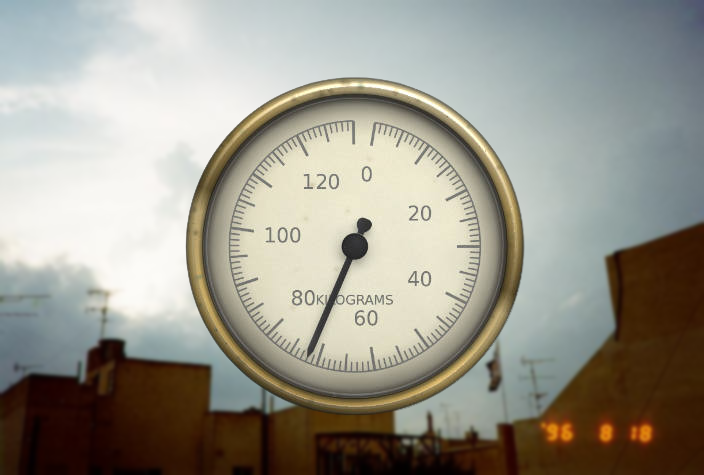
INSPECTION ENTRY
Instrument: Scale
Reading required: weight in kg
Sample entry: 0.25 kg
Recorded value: 72 kg
